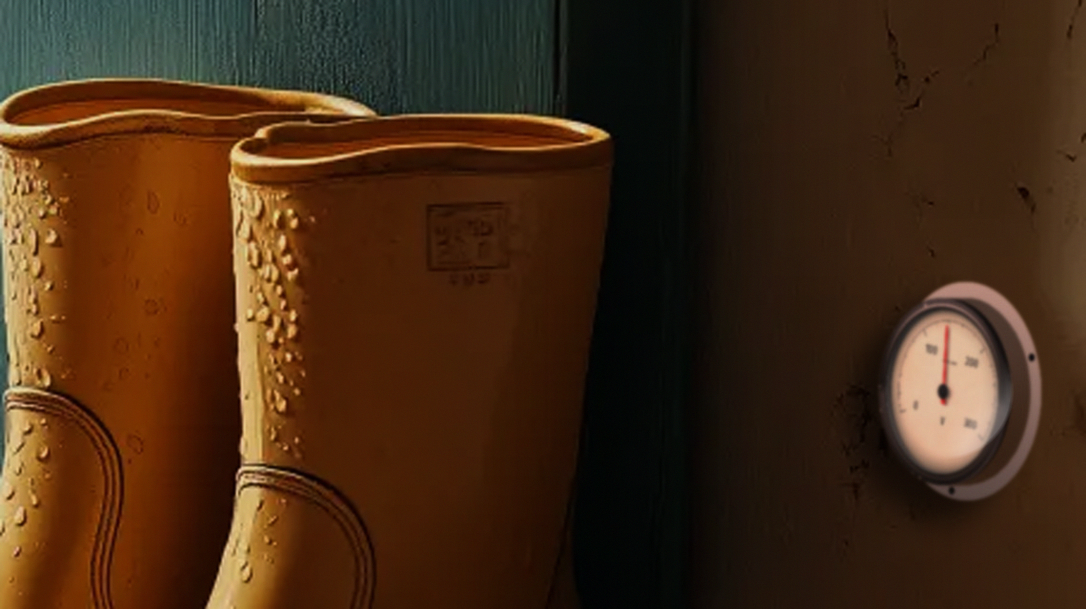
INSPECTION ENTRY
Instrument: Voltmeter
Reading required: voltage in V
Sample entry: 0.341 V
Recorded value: 140 V
